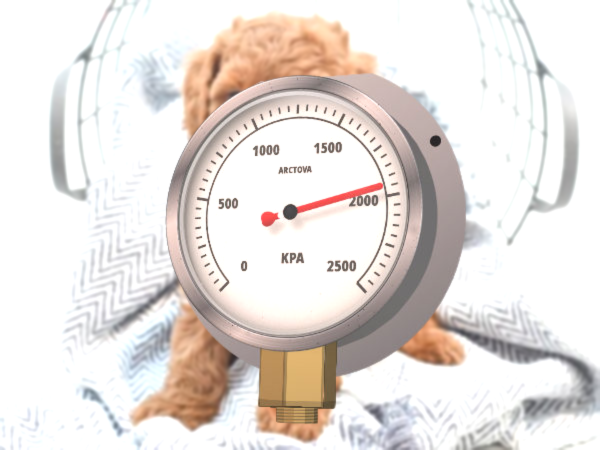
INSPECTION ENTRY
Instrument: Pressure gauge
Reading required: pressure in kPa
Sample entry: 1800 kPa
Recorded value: 1950 kPa
